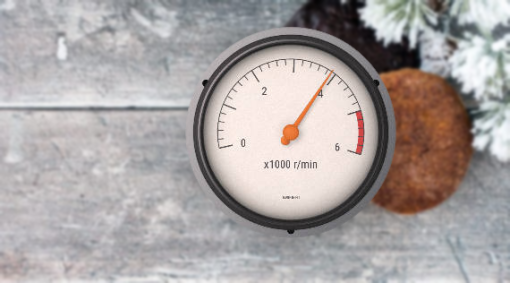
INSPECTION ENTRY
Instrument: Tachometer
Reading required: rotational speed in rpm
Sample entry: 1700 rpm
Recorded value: 3900 rpm
